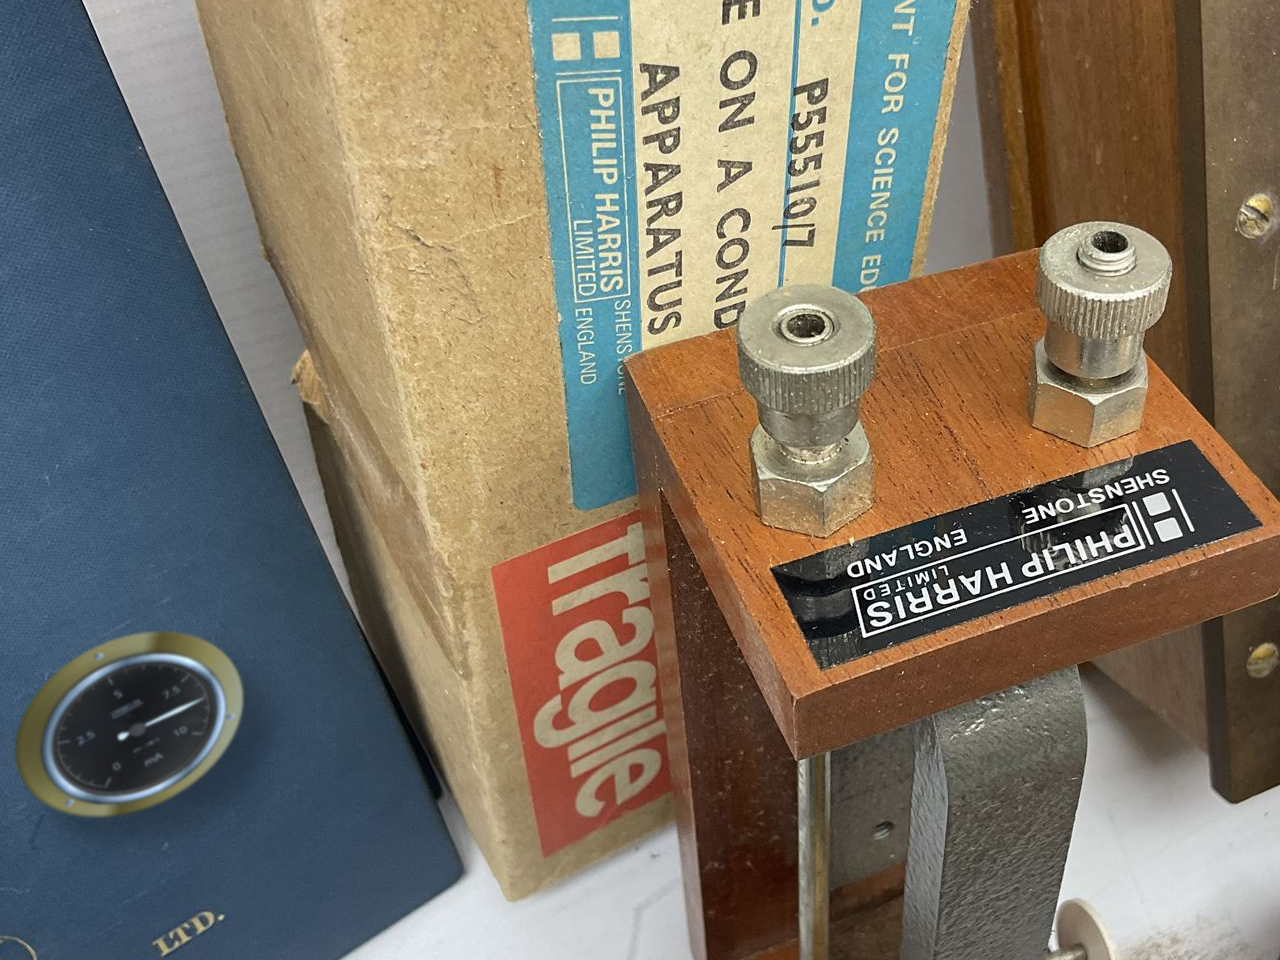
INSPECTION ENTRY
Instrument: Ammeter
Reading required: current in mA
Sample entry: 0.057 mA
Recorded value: 8.5 mA
